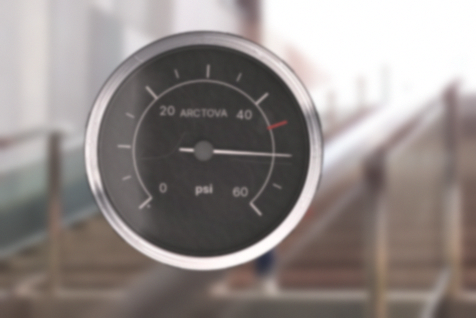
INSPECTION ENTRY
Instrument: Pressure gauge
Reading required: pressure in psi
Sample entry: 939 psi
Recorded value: 50 psi
